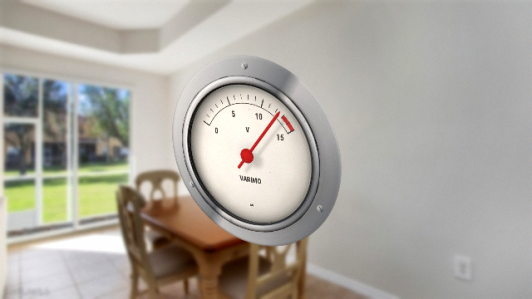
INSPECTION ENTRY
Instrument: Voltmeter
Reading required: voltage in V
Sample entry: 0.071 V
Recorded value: 12.5 V
